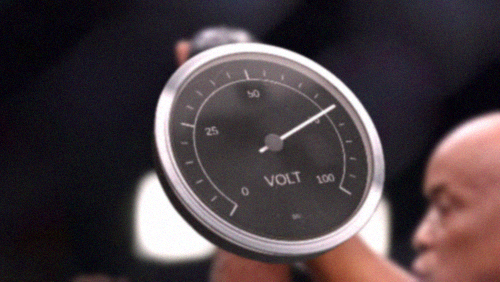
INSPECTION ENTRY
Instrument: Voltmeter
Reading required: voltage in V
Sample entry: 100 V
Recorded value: 75 V
